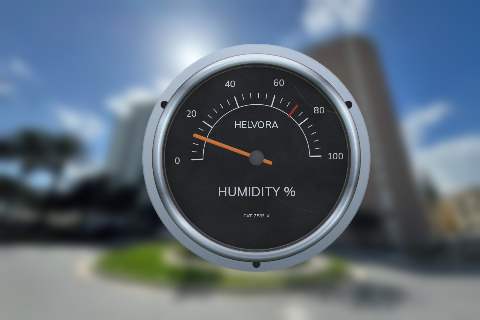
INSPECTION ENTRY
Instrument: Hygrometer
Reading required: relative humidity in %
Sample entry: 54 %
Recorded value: 12 %
